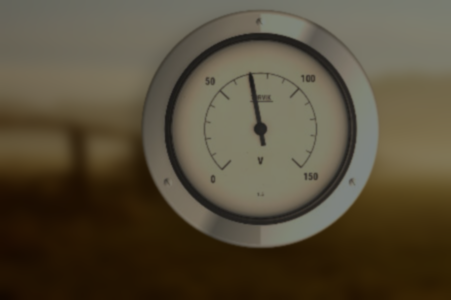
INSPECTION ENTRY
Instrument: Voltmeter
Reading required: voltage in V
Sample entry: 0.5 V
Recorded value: 70 V
